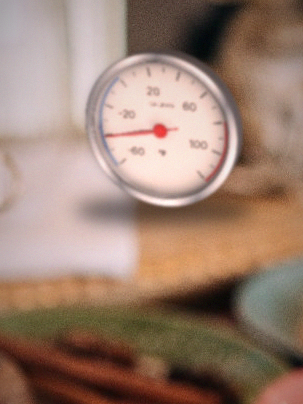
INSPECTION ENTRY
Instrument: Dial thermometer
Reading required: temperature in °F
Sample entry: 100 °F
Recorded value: -40 °F
